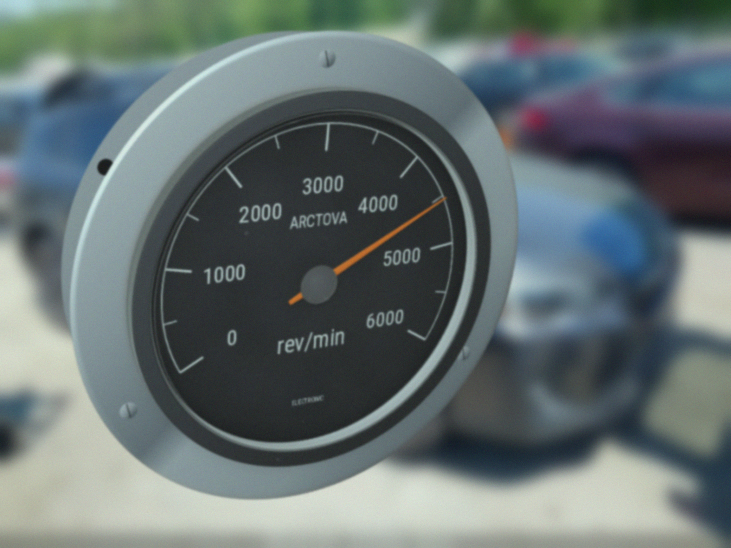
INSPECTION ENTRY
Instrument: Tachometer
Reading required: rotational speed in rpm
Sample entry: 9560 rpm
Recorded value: 4500 rpm
